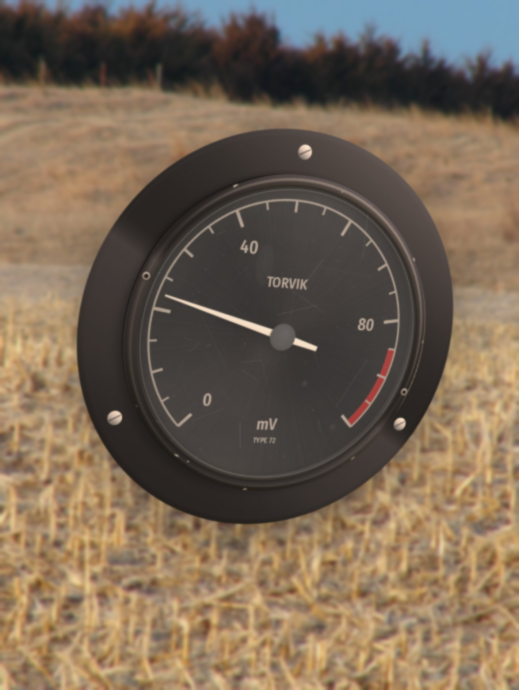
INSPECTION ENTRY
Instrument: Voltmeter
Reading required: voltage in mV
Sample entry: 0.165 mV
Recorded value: 22.5 mV
